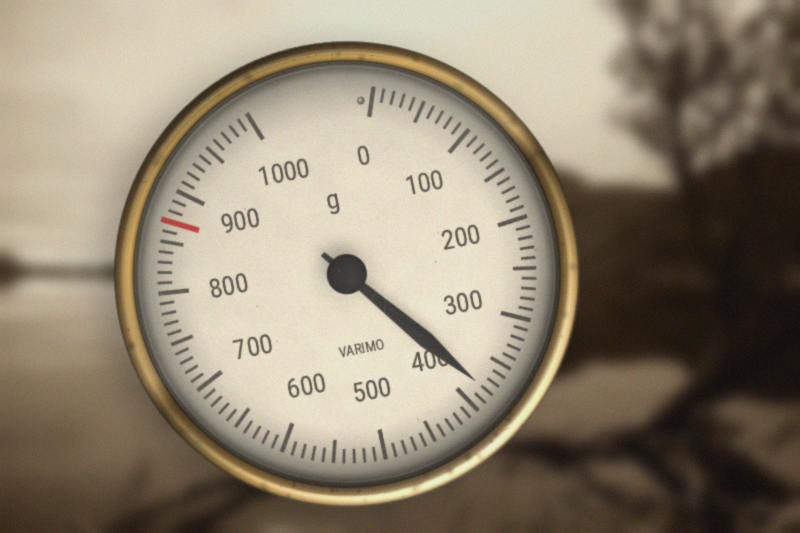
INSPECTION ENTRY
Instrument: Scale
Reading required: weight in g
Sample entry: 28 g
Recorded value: 380 g
